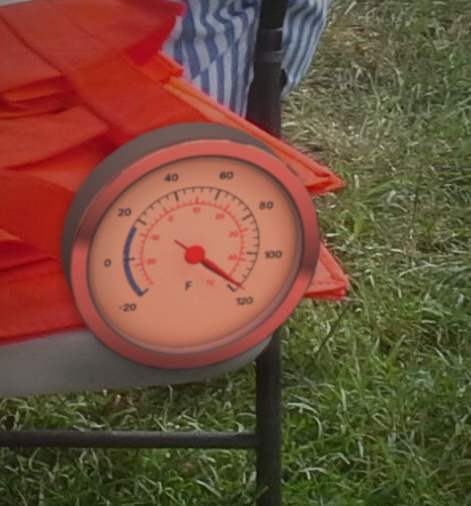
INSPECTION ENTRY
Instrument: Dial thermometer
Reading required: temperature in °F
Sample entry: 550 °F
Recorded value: 116 °F
